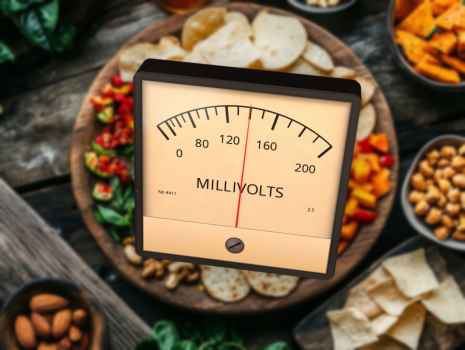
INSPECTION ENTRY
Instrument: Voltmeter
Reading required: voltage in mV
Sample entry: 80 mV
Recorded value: 140 mV
